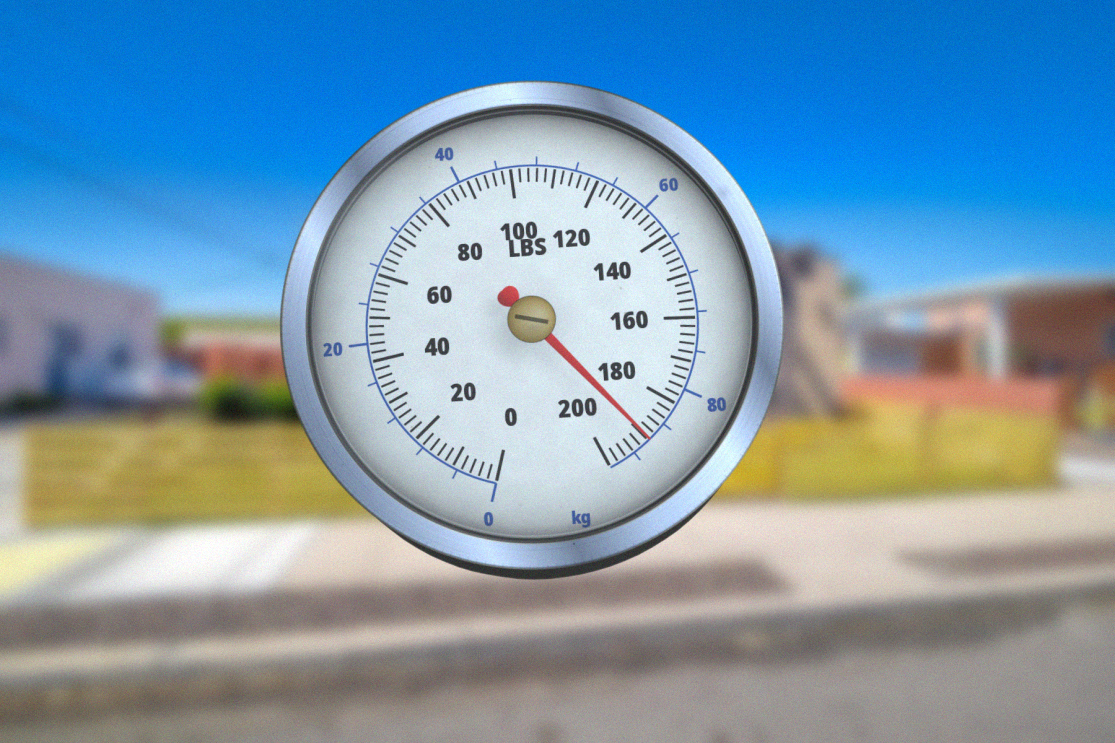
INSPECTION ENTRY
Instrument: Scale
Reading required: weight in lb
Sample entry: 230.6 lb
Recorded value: 190 lb
